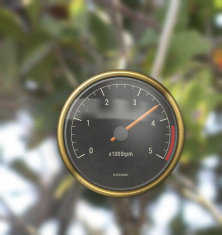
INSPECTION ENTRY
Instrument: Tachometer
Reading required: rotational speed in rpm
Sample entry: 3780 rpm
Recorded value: 3600 rpm
